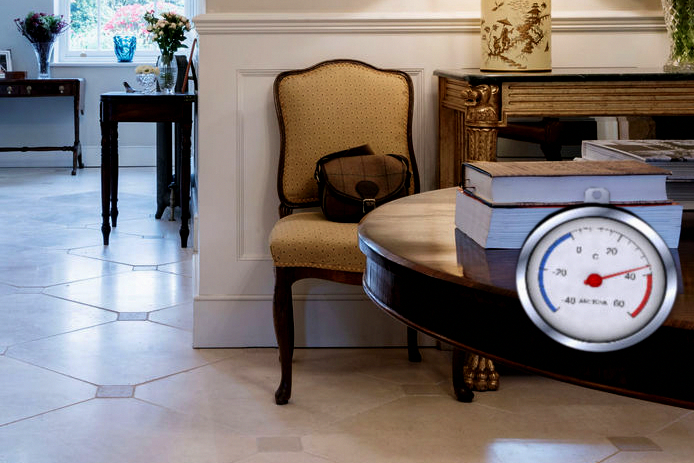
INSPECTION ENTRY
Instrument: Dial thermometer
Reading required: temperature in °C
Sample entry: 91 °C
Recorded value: 36 °C
